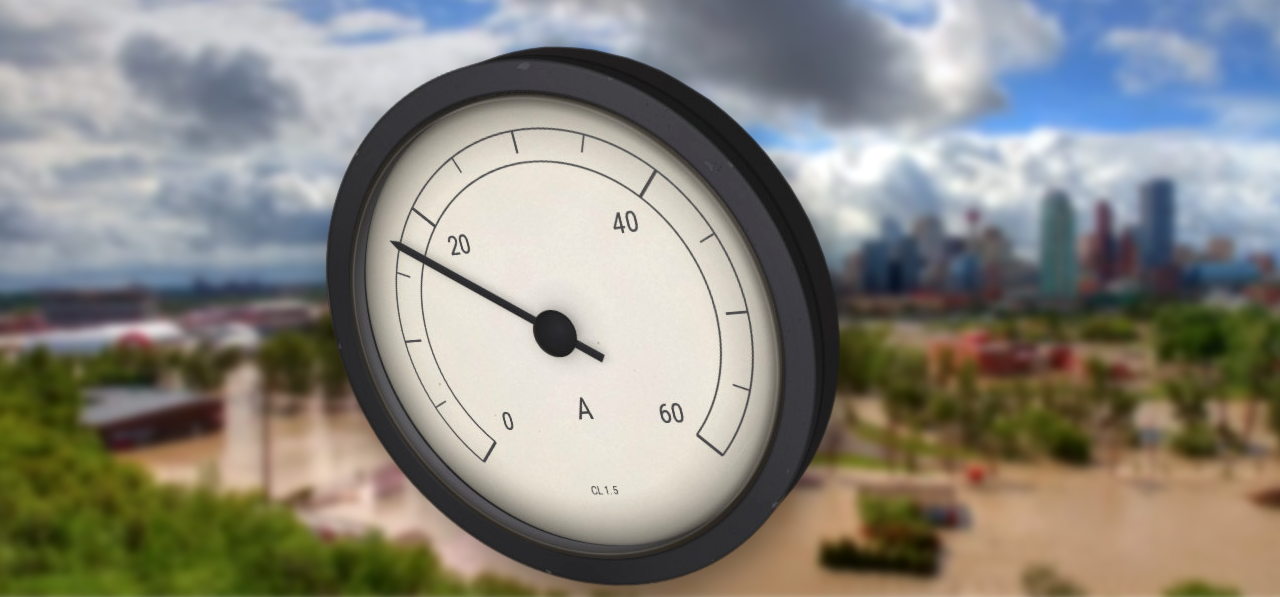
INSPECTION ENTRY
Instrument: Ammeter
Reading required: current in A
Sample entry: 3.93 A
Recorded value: 17.5 A
